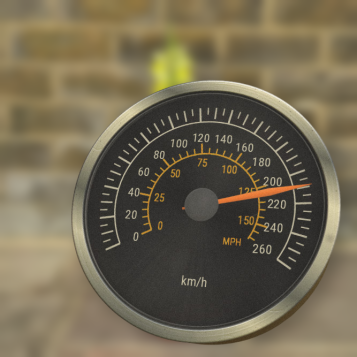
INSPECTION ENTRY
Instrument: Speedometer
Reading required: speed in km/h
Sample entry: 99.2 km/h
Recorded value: 210 km/h
